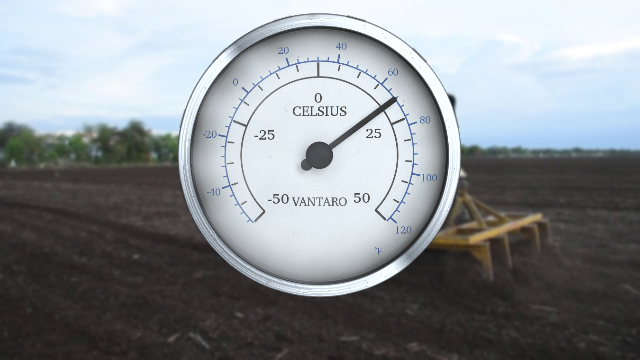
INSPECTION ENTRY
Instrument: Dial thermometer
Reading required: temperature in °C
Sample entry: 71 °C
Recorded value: 20 °C
